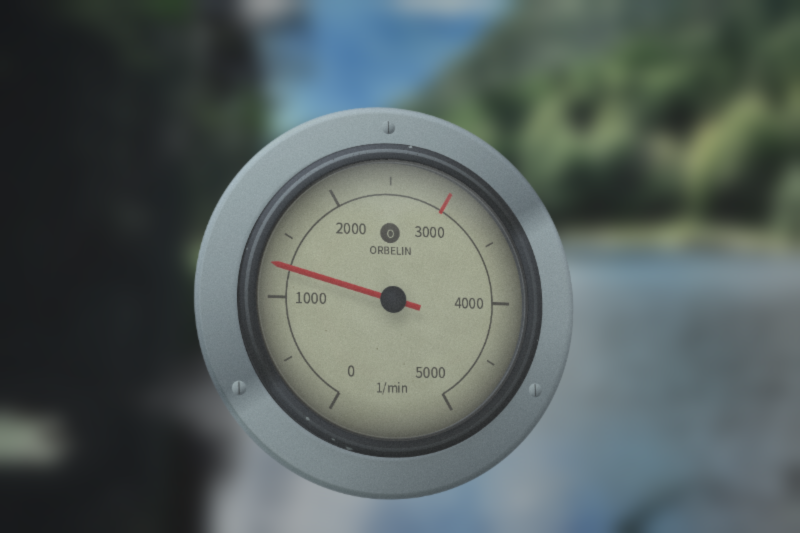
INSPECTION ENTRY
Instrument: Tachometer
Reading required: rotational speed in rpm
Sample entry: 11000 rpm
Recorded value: 1250 rpm
